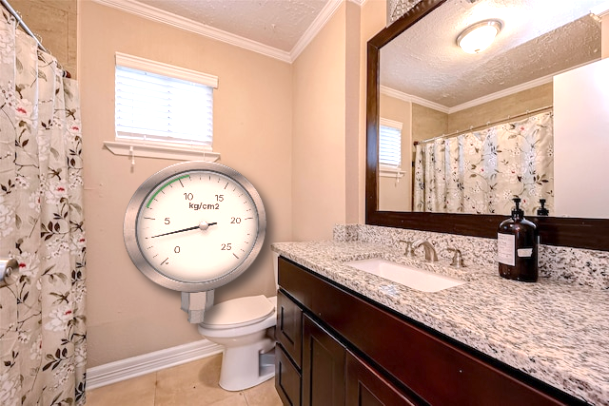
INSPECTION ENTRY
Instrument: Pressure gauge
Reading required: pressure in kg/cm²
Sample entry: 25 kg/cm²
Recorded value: 3 kg/cm²
